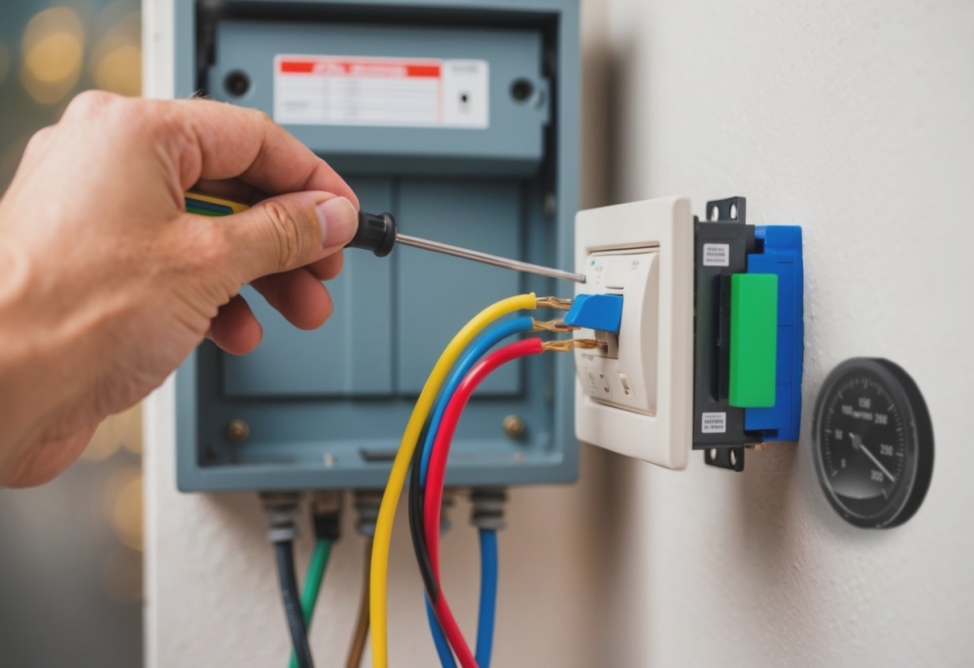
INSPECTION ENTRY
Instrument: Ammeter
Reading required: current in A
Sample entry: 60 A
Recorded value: 275 A
